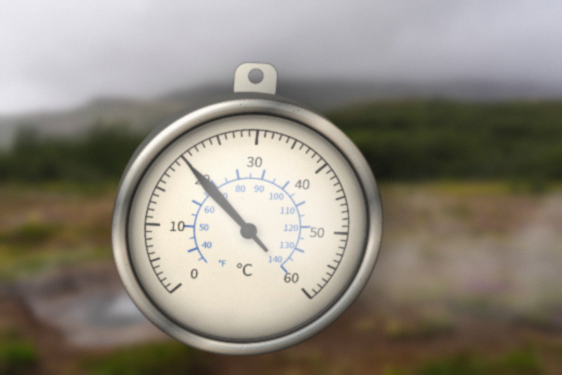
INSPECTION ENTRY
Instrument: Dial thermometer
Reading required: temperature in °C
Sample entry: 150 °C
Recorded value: 20 °C
